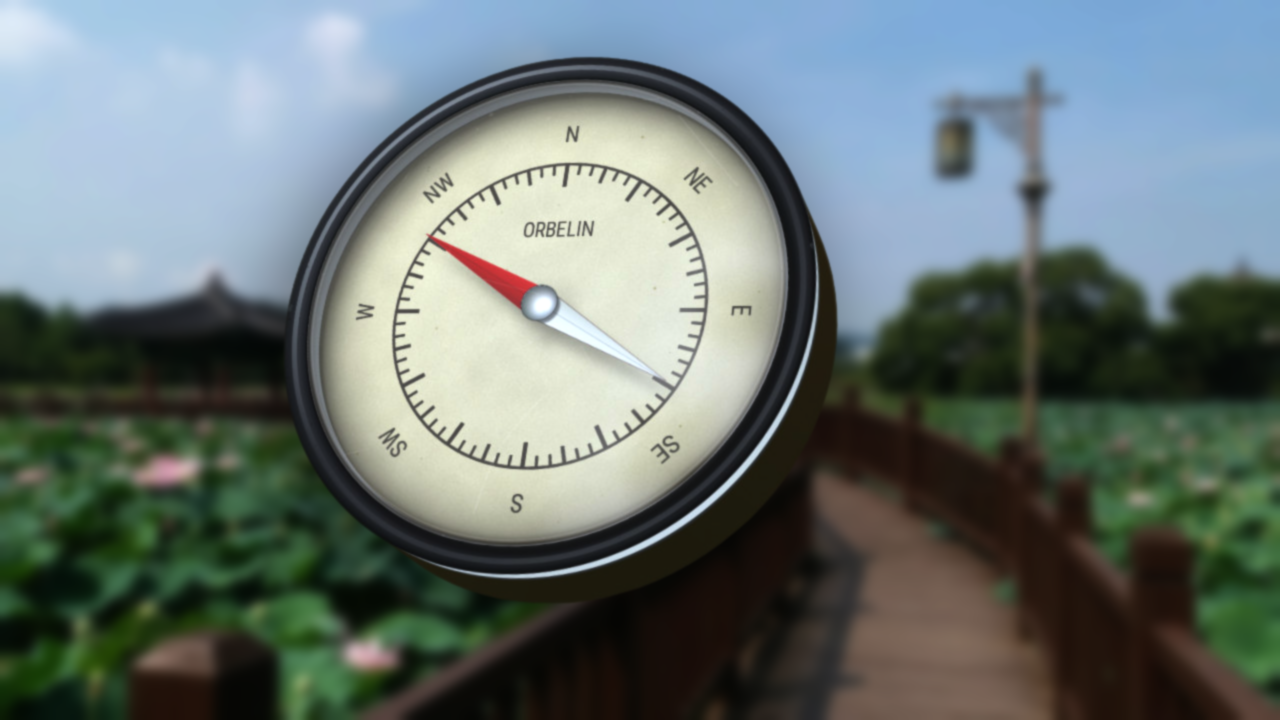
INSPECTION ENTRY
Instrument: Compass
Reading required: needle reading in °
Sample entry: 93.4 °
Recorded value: 300 °
